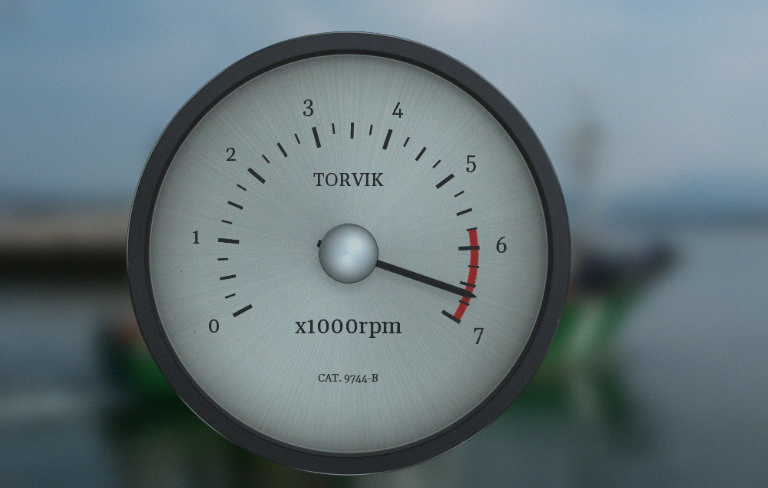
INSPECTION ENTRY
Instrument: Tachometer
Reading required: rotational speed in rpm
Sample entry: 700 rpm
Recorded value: 6625 rpm
